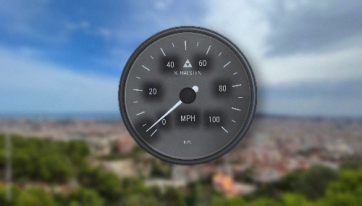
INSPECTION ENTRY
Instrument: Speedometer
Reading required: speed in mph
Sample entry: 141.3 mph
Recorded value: 2.5 mph
